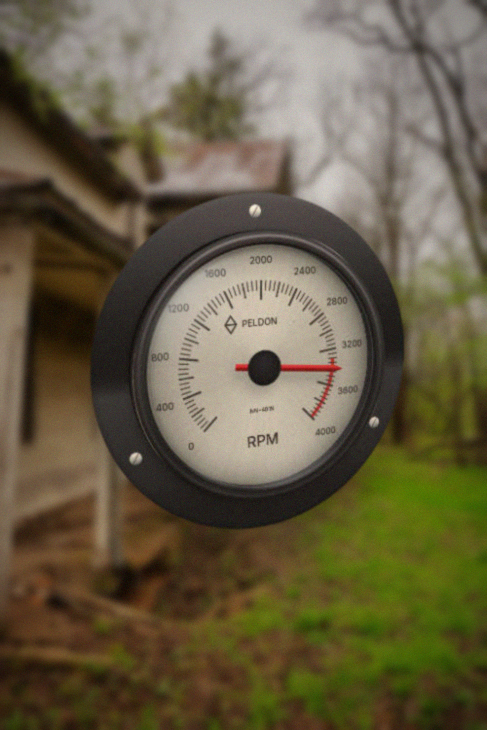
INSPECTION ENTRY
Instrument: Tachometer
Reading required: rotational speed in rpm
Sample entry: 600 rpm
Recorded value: 3400 rpm
